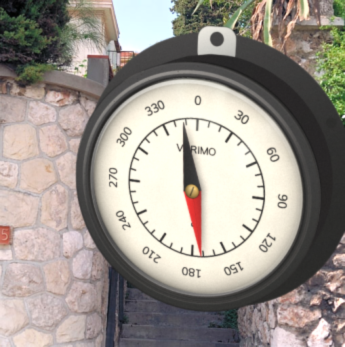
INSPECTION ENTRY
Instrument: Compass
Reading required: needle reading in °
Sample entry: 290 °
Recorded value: 170 °
